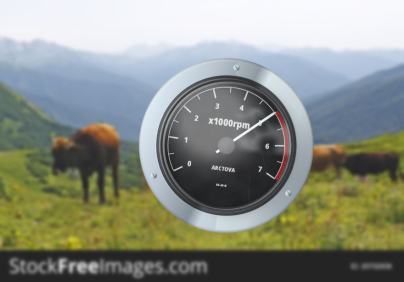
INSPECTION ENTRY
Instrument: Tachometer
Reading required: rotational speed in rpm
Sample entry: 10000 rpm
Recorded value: 5000 rpm
